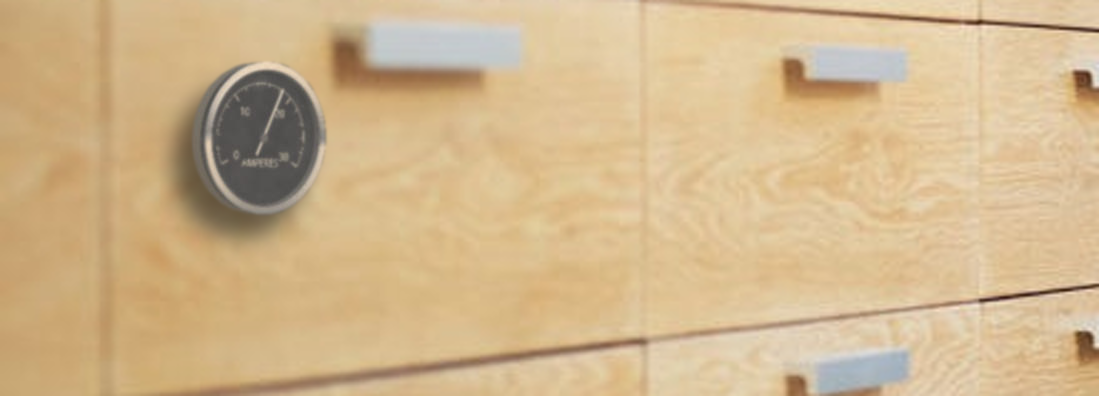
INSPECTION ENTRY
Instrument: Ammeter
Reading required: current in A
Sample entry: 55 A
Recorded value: 18 A
